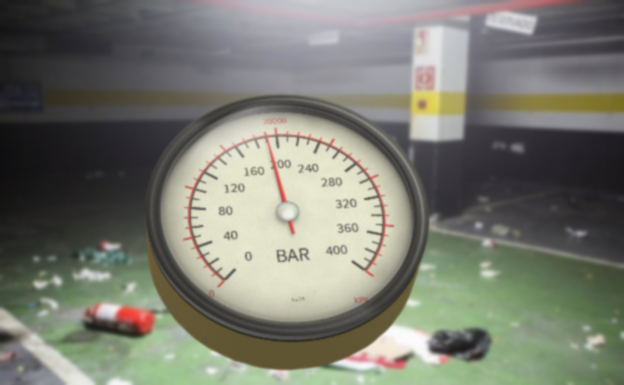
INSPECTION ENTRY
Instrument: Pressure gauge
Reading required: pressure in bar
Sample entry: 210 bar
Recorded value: 190 bar
